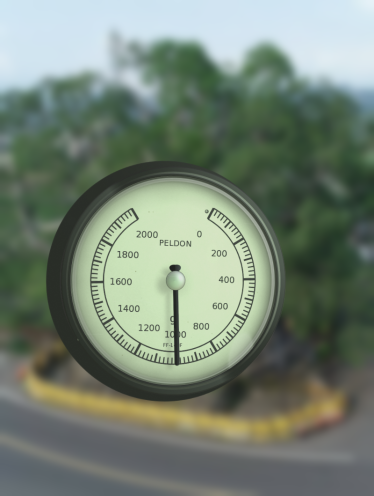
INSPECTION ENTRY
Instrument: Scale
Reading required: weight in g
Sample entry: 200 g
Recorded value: 1000 g
